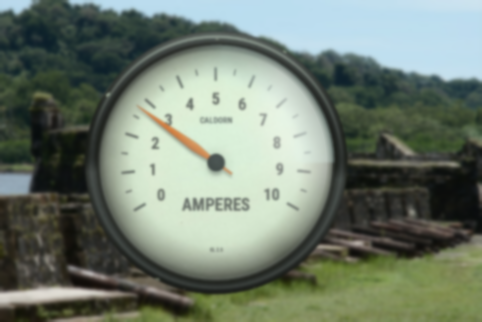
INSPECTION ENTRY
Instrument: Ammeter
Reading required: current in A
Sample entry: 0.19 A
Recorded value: 2.75 A
